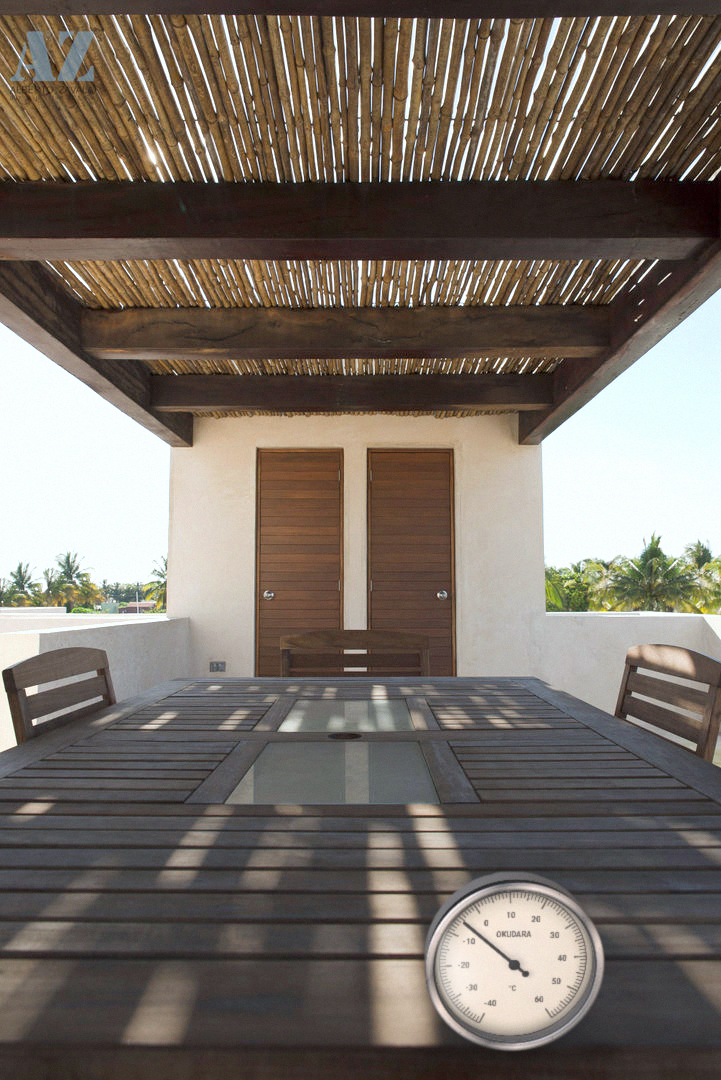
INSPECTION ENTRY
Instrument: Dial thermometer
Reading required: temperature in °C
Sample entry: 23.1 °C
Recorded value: -5 °C
